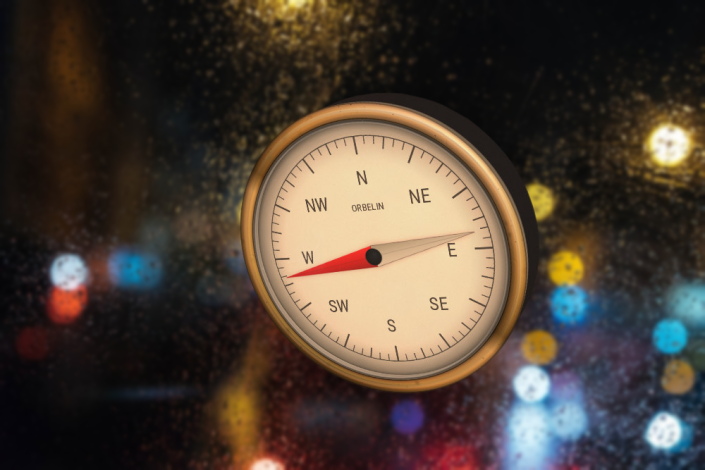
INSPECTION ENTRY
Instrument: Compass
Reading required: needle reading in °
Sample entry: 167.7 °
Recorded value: 260 °
